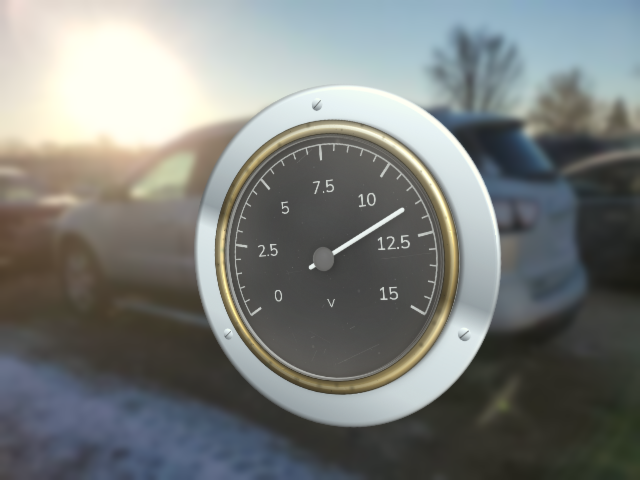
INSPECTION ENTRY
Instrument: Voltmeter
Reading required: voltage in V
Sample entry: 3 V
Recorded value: 11.5 V
